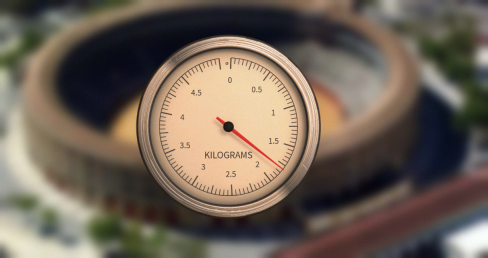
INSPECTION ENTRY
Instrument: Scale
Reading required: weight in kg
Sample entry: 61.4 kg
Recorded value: 1.8 kg
